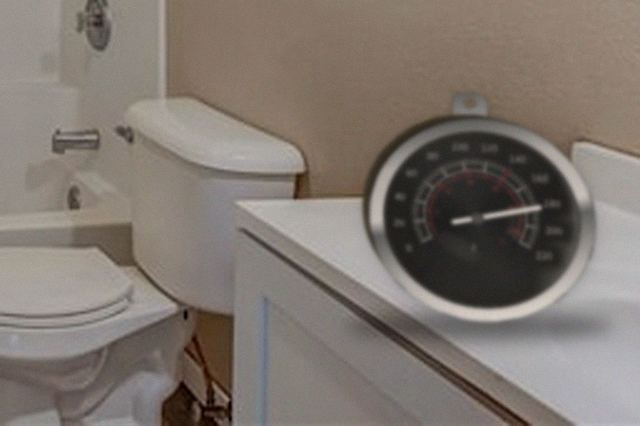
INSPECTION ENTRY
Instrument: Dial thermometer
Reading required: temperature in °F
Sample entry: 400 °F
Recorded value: 180 °F
